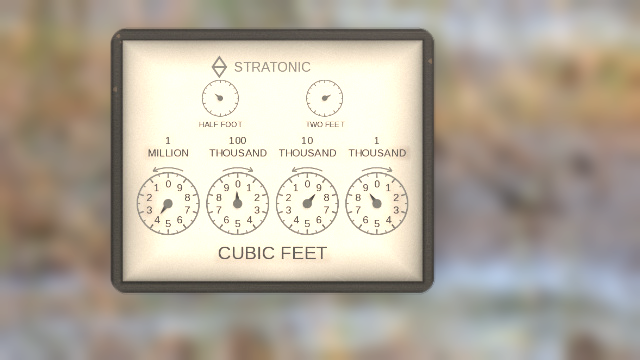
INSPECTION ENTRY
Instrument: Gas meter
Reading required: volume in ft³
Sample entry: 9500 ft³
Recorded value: 398900 ft³
